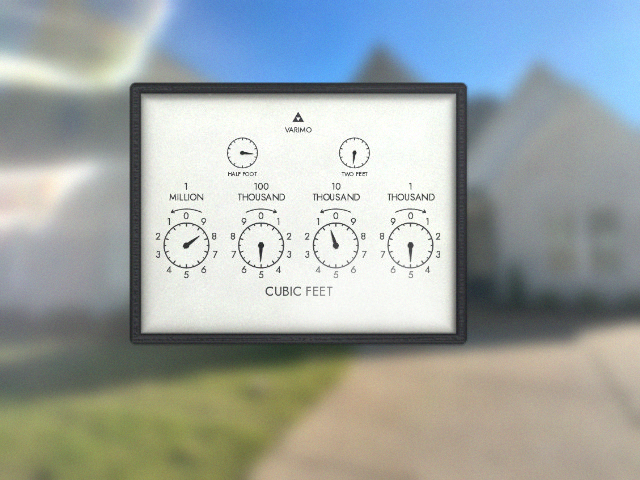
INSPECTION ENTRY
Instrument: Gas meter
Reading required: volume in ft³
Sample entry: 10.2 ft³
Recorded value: 850500 ft³
